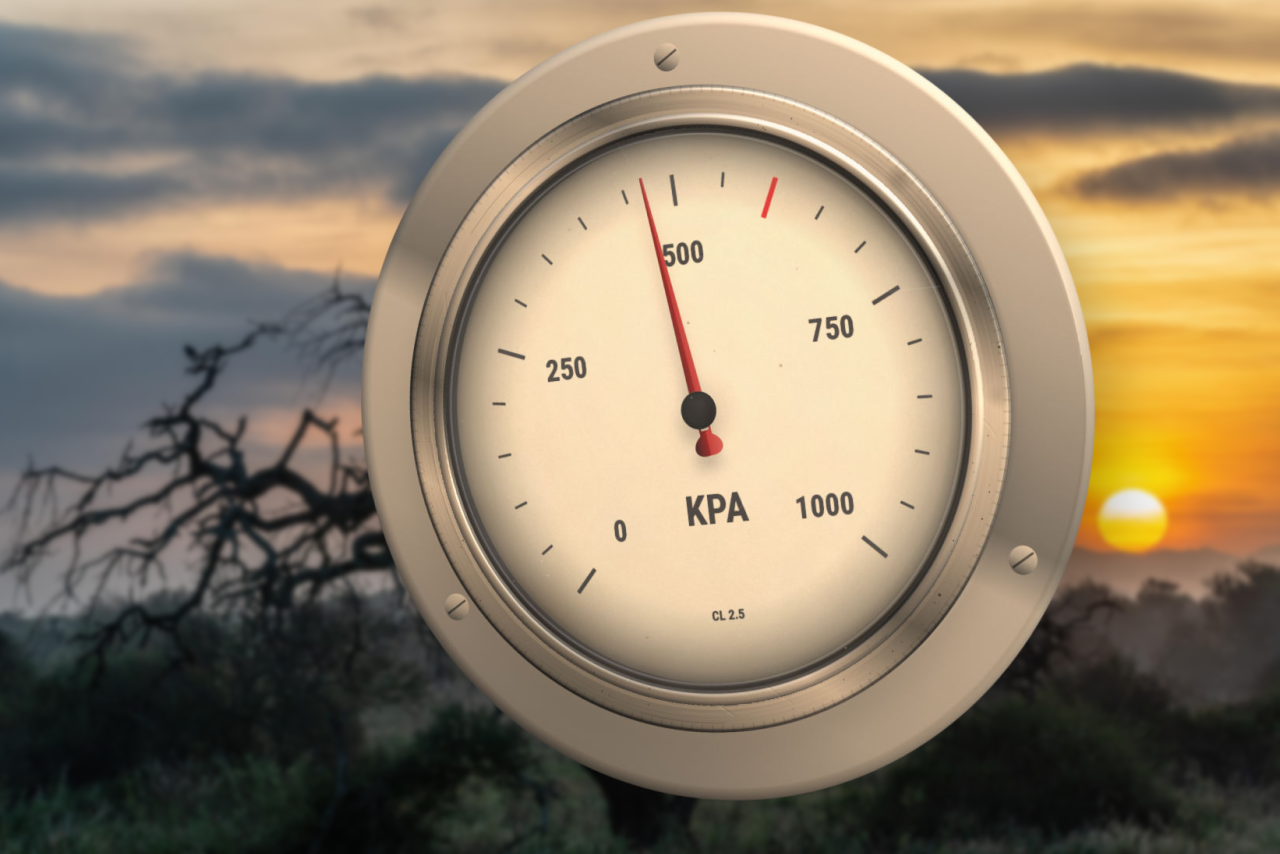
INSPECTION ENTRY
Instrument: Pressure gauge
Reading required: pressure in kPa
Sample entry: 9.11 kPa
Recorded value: 475 kPa
